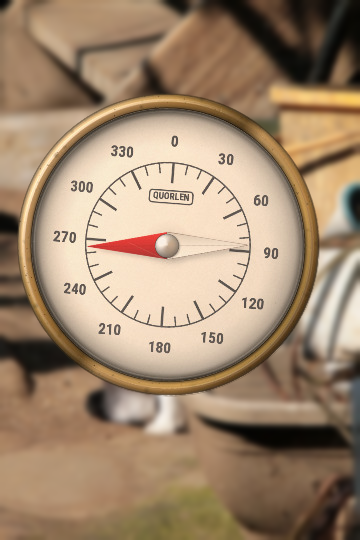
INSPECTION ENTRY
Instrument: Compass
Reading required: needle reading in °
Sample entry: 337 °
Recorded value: 265 °
